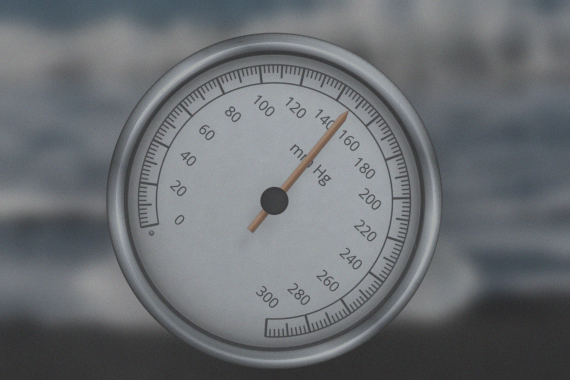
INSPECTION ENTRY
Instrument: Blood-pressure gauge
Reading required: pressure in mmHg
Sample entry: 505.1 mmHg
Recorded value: 148 mmHg
